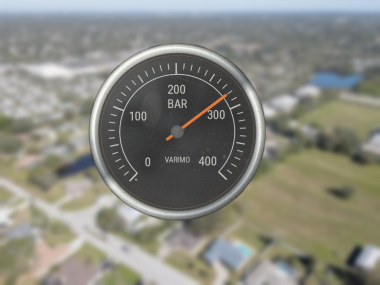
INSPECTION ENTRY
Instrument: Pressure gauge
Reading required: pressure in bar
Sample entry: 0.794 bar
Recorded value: 280 bar
